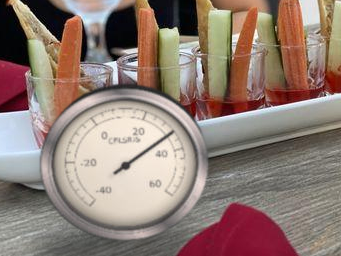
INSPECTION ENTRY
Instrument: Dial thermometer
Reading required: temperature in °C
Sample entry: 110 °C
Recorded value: 32 °C
